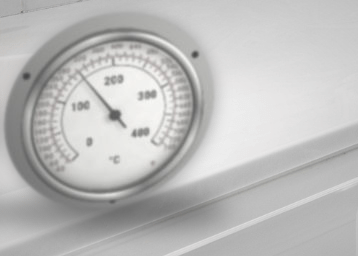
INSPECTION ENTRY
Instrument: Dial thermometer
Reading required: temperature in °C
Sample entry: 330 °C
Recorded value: 150 °C
